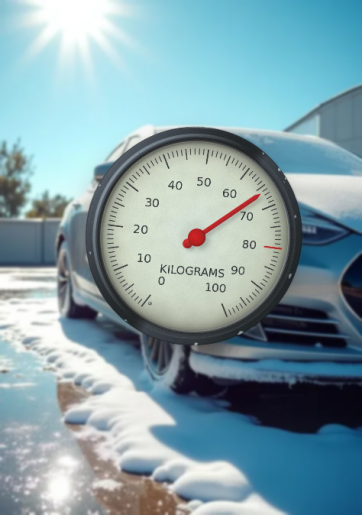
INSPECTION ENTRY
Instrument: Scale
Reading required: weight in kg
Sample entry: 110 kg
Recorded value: 66 kg
